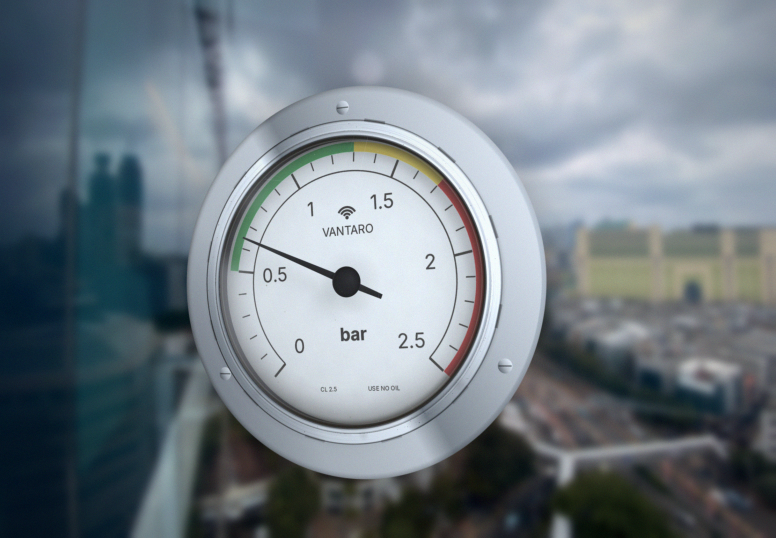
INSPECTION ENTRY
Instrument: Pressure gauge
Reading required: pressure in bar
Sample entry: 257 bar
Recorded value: 0.65 bar
